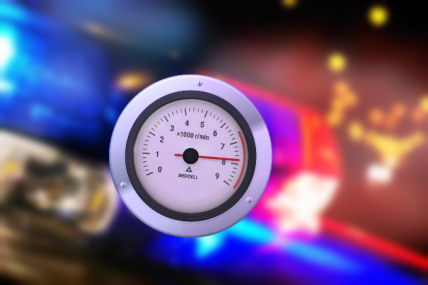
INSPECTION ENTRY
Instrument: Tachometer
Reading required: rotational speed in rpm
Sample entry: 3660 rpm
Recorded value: 7800 rpm
